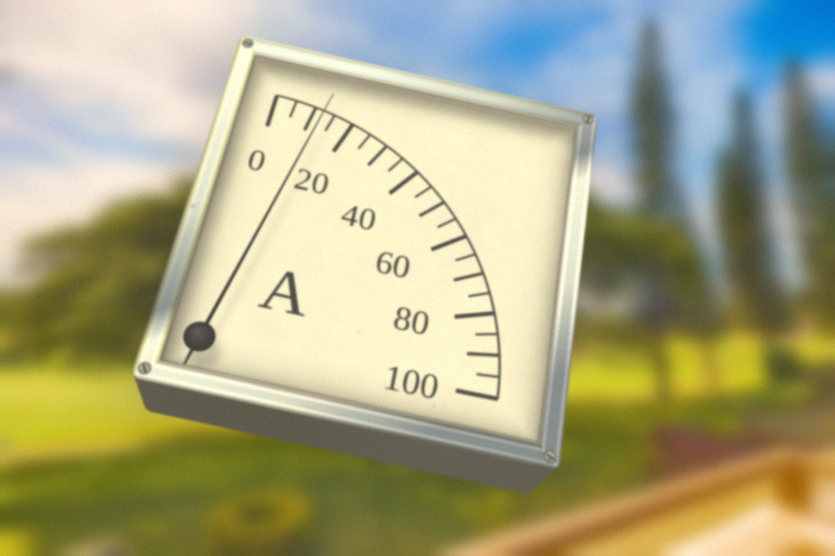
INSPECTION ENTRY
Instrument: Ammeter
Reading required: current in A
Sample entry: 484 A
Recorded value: 12.5 A
